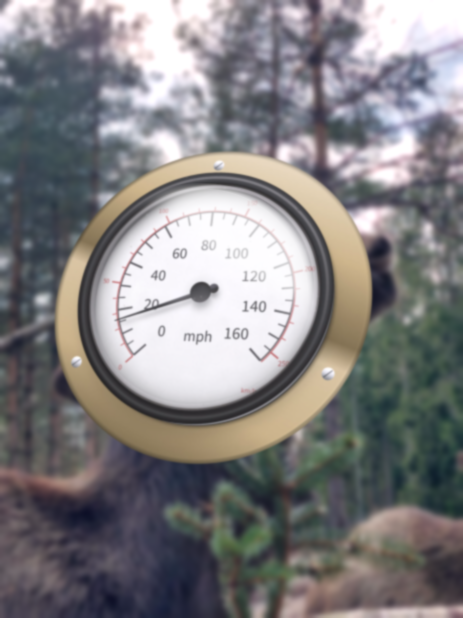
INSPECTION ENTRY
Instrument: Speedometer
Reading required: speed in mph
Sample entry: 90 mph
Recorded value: 15 mph
